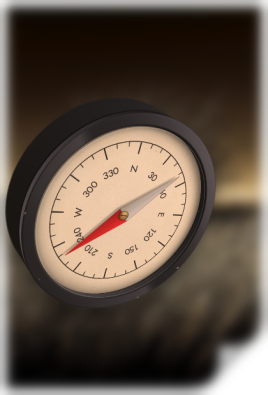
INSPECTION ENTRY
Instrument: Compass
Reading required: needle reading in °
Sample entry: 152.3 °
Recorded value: 230 °
